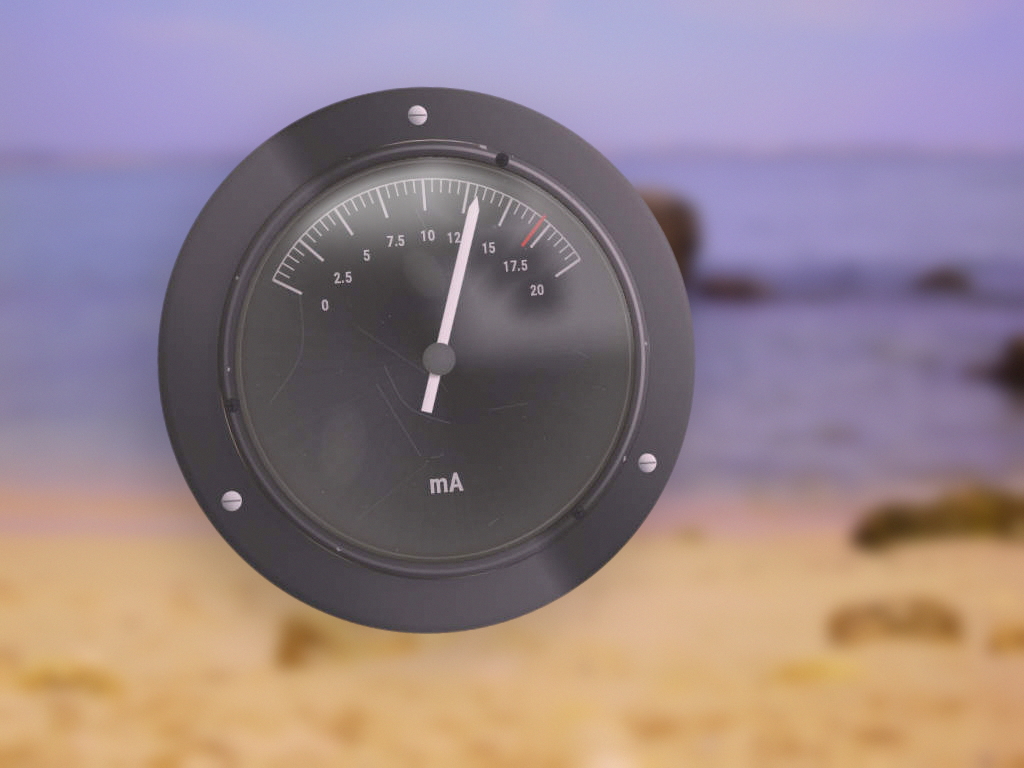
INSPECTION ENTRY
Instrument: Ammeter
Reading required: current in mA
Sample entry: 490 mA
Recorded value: 13 mA
